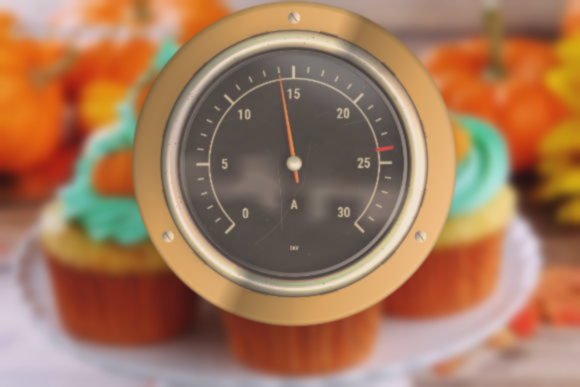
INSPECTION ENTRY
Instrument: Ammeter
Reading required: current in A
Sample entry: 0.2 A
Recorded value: 14 A
